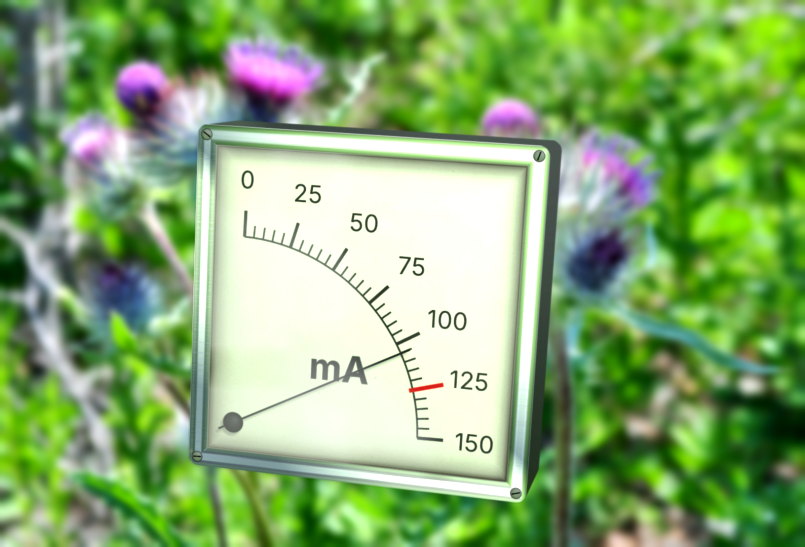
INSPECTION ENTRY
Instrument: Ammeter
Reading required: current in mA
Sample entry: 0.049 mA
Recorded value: 105 mA
